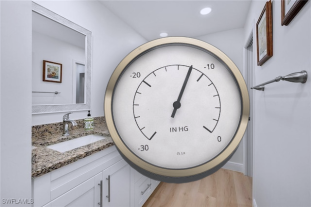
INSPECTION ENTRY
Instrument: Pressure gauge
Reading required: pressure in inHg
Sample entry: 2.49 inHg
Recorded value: -12 inHg
